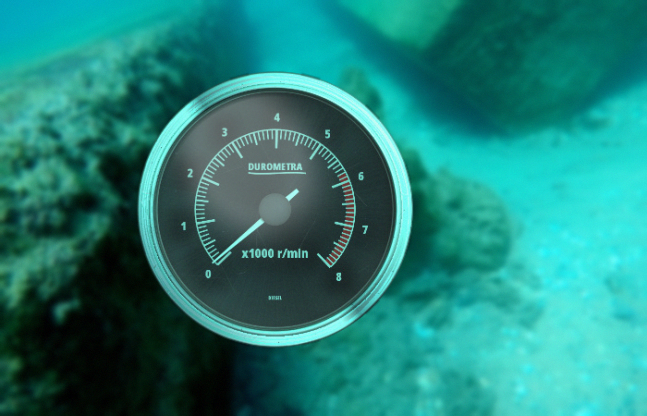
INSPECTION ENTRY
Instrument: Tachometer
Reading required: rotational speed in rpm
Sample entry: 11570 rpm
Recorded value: 100 rpm
